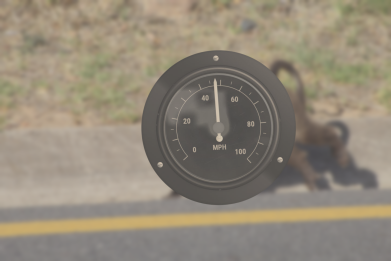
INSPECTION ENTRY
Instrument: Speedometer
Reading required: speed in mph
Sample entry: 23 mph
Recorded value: 47.5 mph
